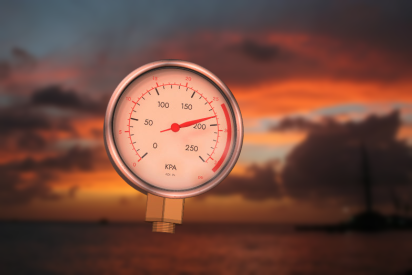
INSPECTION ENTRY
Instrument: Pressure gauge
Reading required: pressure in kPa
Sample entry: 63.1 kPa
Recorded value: 190 kPa
